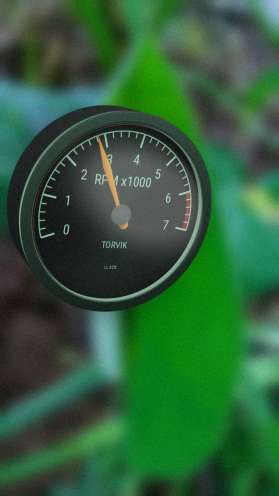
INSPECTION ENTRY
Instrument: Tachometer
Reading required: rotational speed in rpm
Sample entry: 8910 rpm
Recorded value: 2800 rpm
